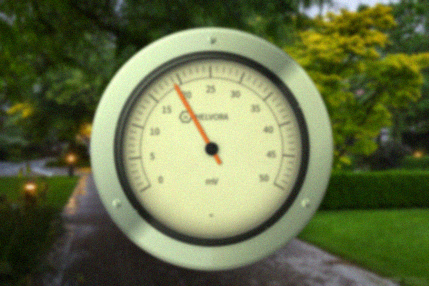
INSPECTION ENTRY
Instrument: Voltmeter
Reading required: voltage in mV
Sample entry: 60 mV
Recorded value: 19 mV
